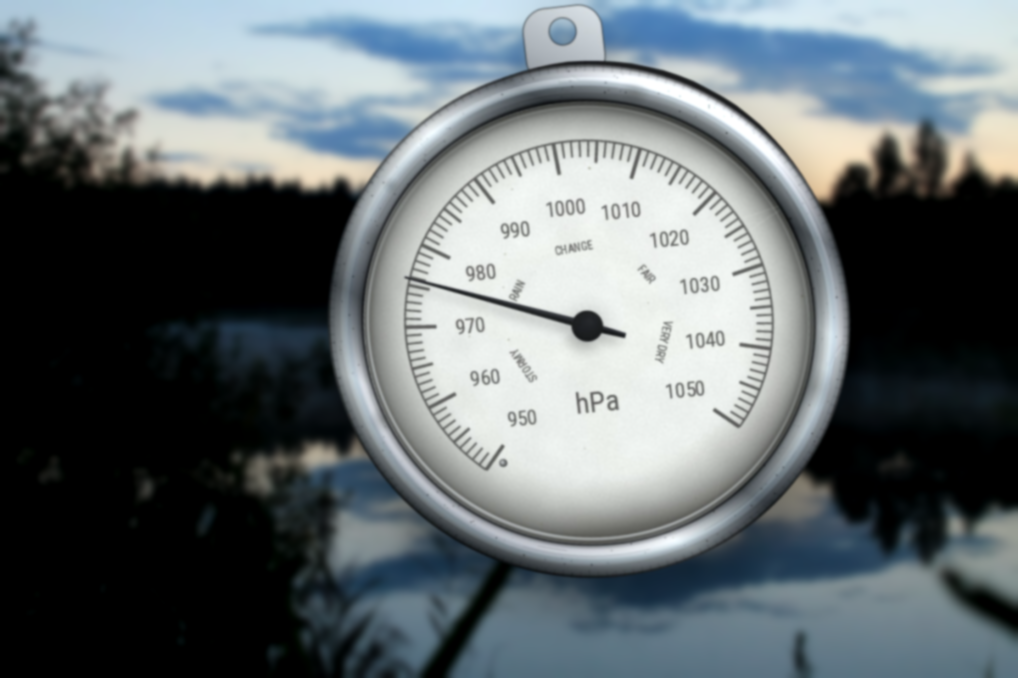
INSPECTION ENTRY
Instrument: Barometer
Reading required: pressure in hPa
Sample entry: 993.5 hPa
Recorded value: 976 hPa
